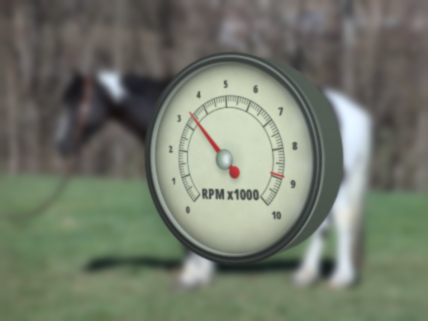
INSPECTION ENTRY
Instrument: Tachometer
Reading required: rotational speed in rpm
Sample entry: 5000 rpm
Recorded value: 3500 rpm
